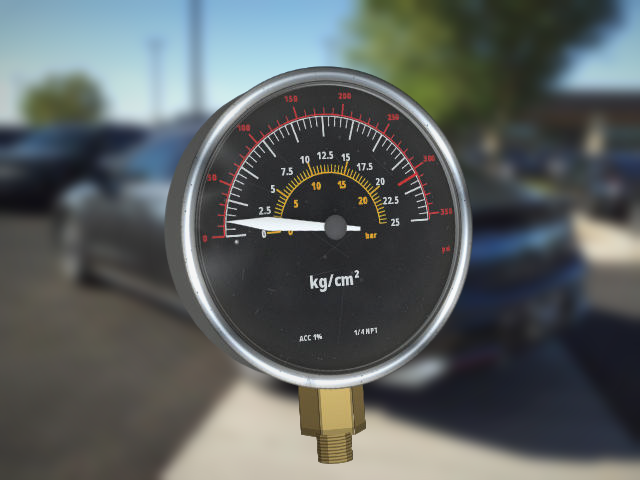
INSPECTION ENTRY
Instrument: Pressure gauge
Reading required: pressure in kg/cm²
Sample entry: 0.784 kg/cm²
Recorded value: 1 kg/cm²
